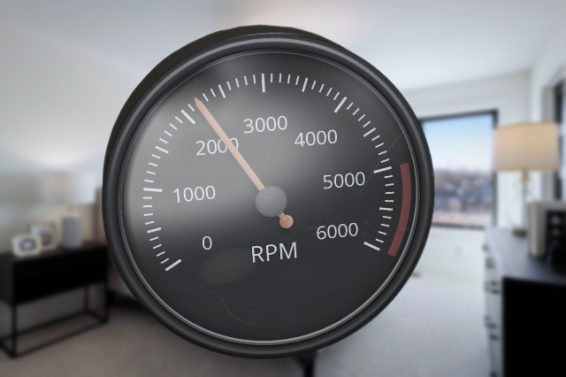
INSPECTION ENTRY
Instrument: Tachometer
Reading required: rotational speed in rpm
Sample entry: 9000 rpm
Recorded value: 2200 rpm
